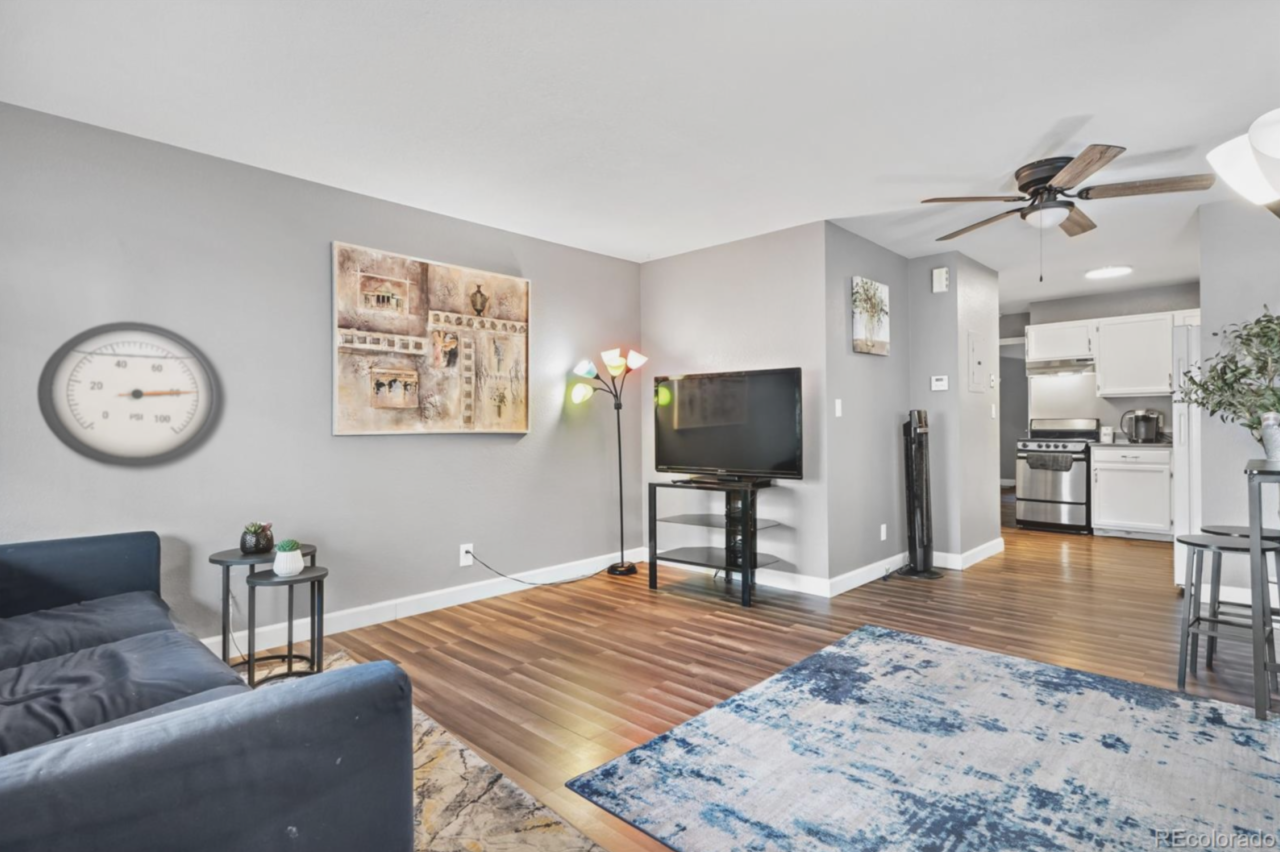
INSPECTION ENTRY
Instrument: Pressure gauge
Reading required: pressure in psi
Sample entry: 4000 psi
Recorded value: 80 psi
